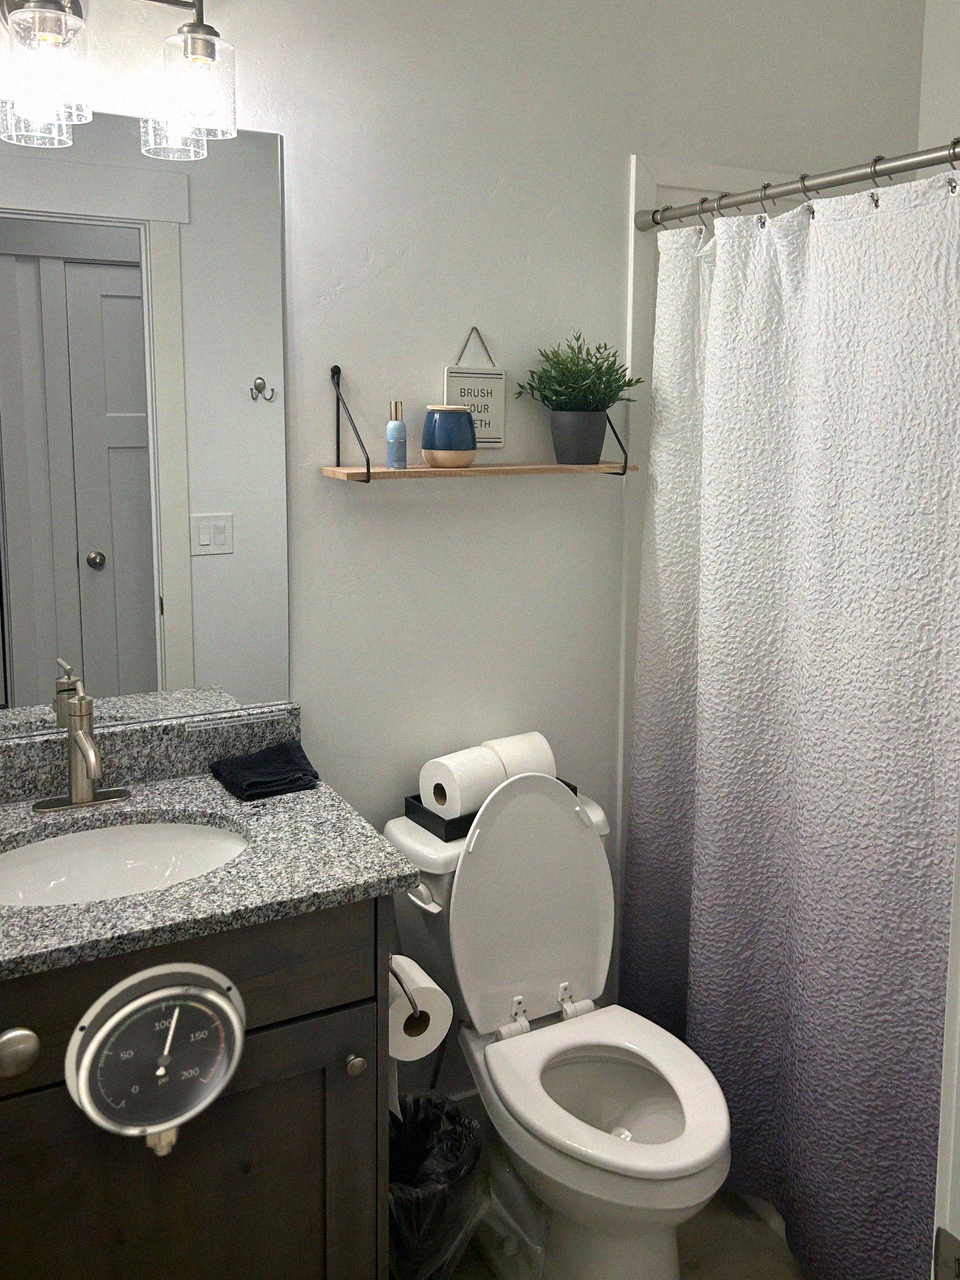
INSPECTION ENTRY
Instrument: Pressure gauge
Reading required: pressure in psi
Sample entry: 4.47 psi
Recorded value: 110 psi
